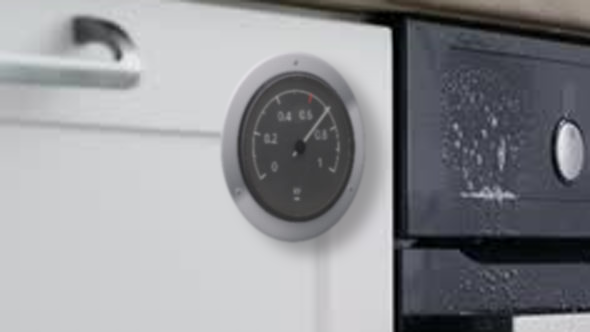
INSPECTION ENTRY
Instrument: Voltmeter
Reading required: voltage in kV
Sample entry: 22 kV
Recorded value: 0.7 kV
